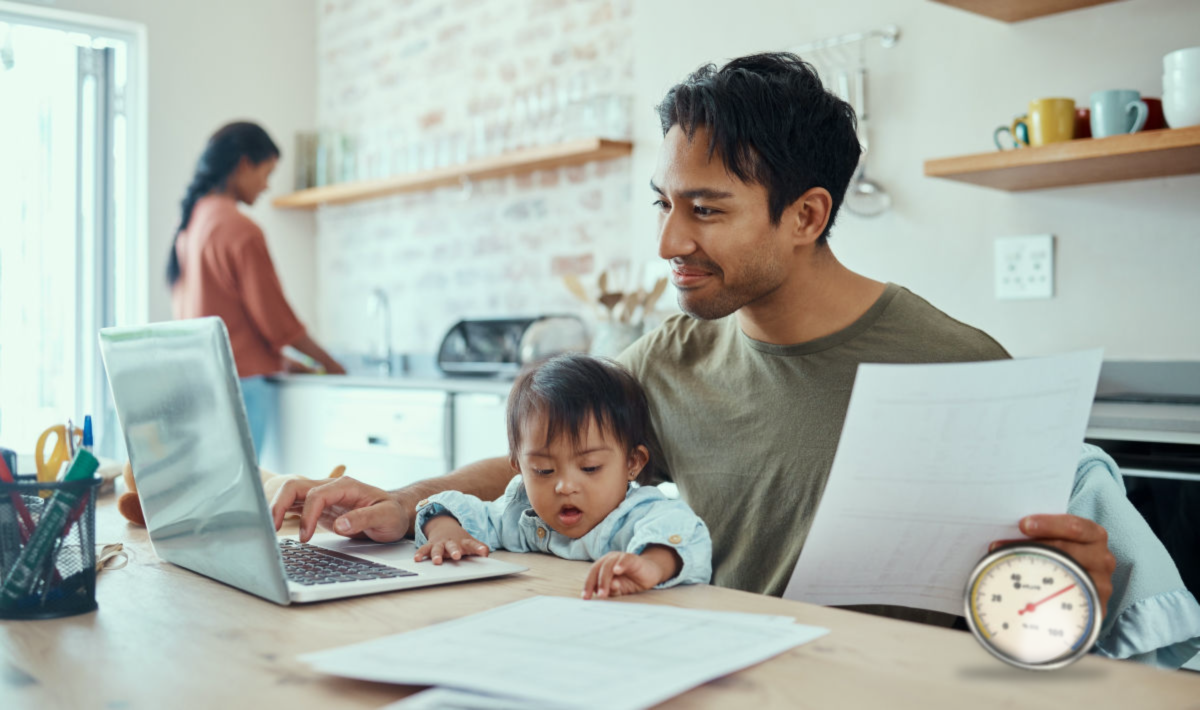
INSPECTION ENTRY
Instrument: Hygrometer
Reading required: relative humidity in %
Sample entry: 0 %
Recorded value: 70 %
